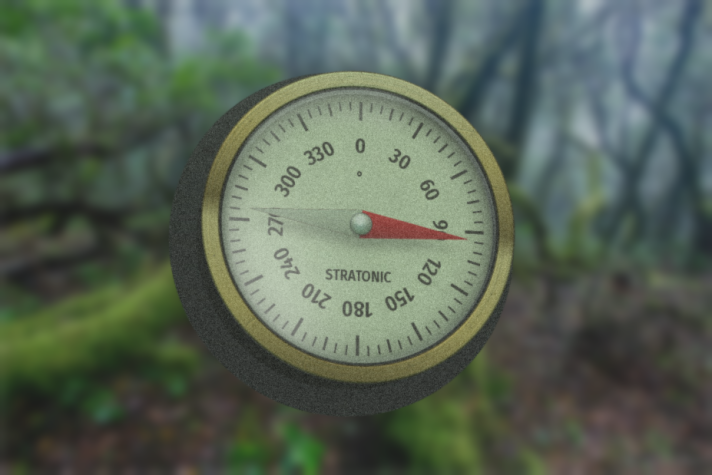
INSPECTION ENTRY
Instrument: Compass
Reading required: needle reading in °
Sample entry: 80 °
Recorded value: 95 °
